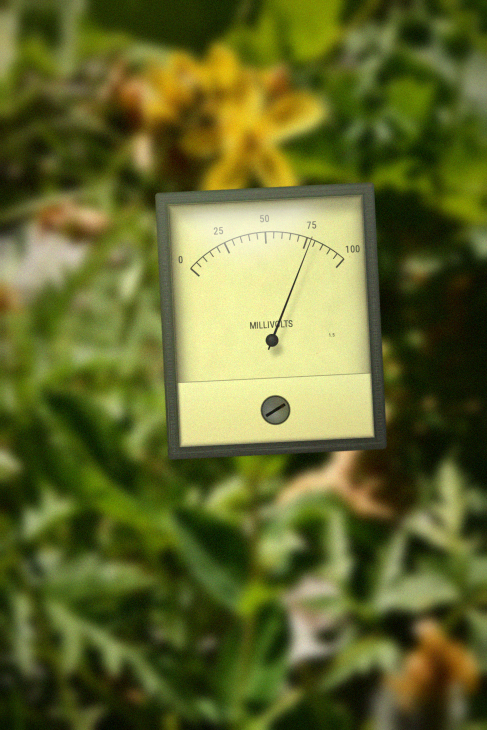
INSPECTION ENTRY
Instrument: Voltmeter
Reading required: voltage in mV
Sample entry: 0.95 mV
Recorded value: 77.5 mV
